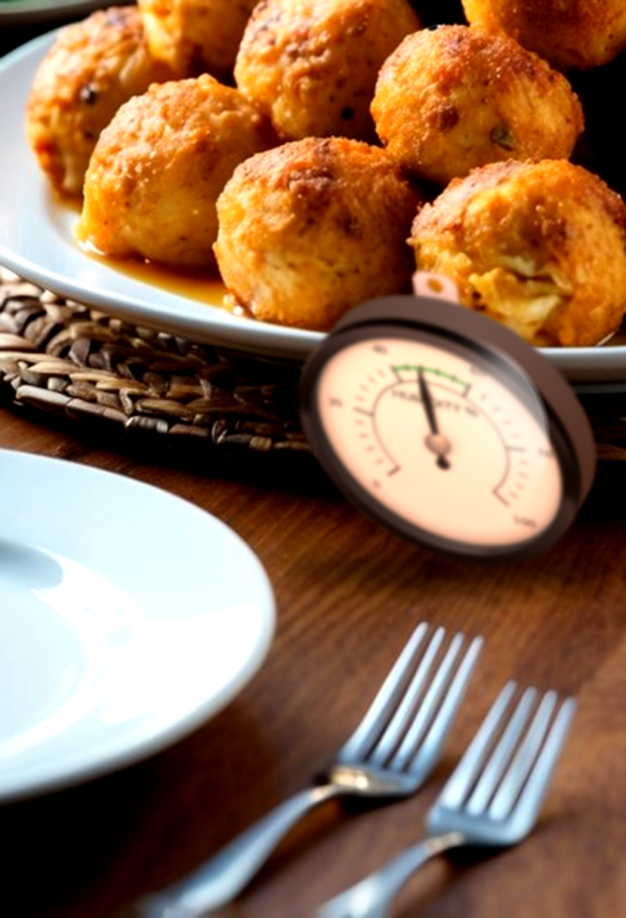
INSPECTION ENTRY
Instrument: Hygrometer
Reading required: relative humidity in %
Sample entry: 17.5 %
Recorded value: 48 %
